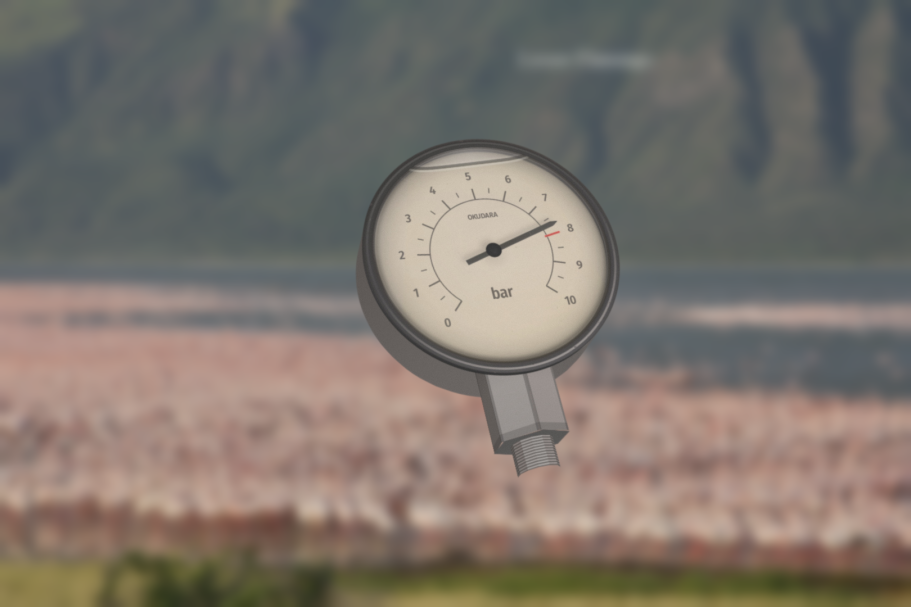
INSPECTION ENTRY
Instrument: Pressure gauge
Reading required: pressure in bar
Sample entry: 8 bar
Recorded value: 7.75 bar
